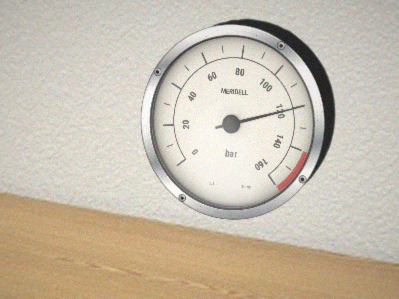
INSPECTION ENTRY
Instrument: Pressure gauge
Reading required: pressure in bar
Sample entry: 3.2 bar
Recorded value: 120 bar
